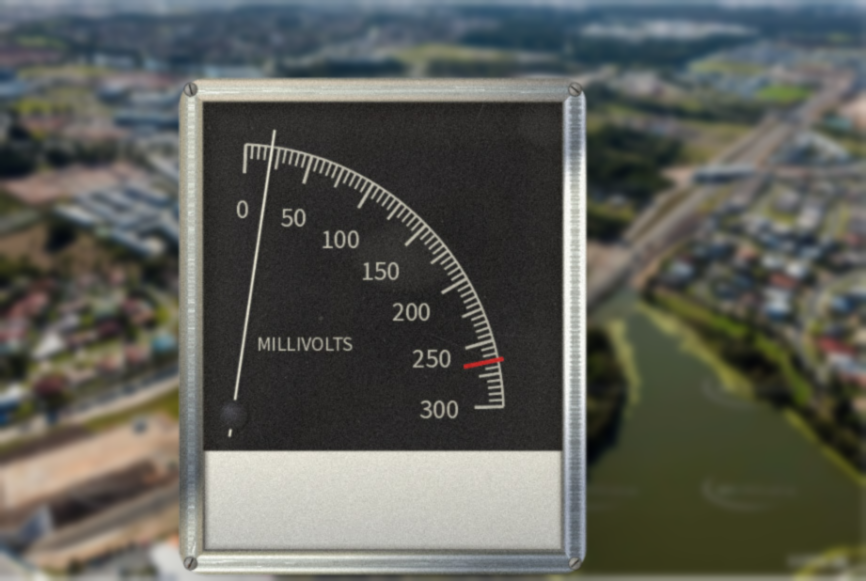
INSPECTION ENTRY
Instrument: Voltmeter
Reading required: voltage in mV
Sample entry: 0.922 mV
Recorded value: 20 mV
